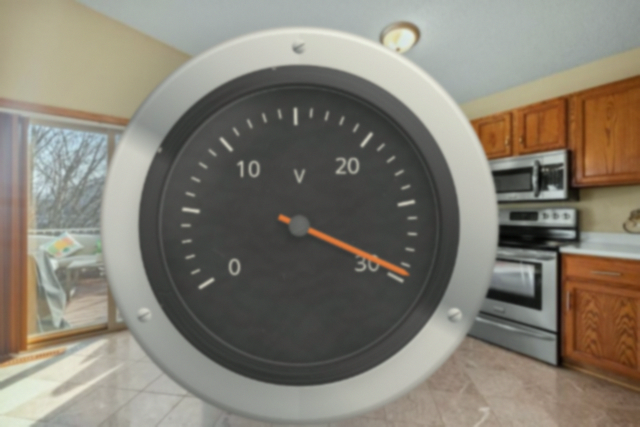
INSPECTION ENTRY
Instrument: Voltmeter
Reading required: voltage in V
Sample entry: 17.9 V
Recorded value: 29.5 V
